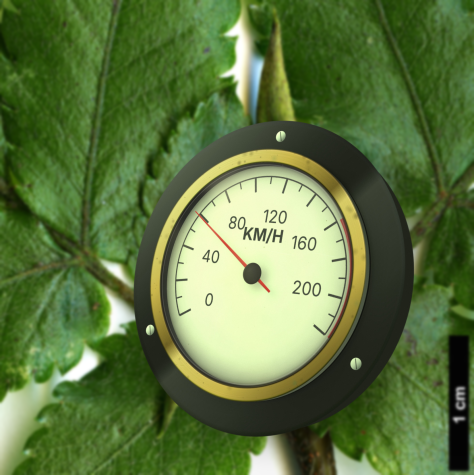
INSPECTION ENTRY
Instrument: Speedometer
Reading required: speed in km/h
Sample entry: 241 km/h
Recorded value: 60 km/h
